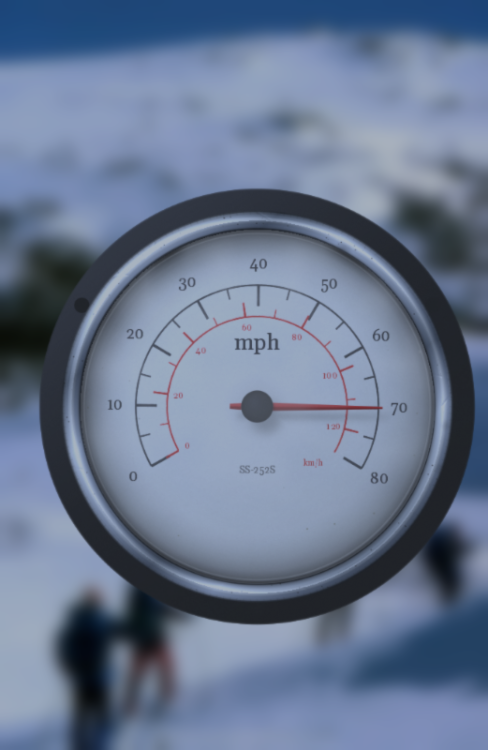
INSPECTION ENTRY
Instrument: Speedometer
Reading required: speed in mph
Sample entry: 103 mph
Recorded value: 70 mph
